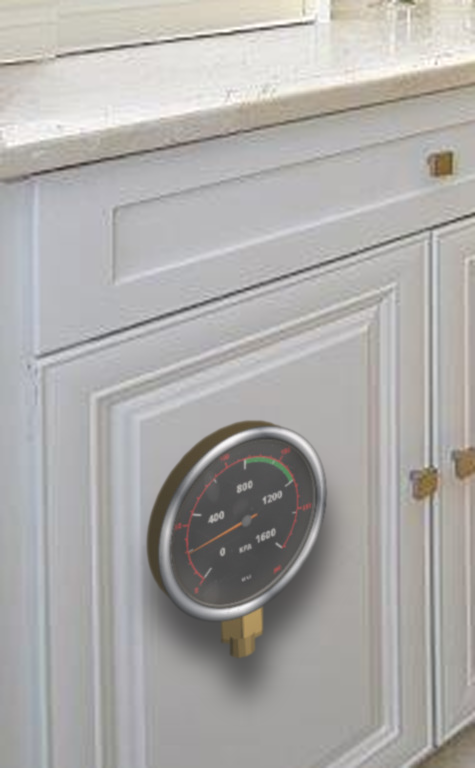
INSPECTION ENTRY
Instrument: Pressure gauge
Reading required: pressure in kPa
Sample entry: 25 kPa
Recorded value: 200 kPa
